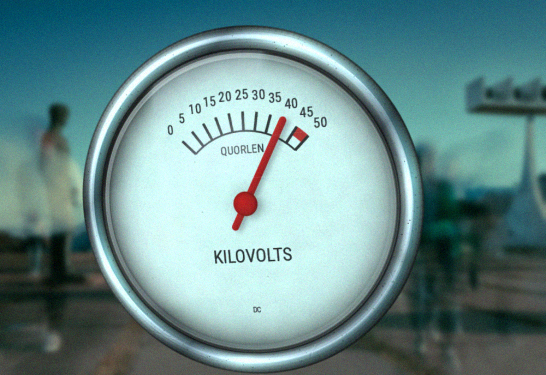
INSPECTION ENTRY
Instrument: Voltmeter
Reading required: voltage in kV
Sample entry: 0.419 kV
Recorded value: 40 kV
